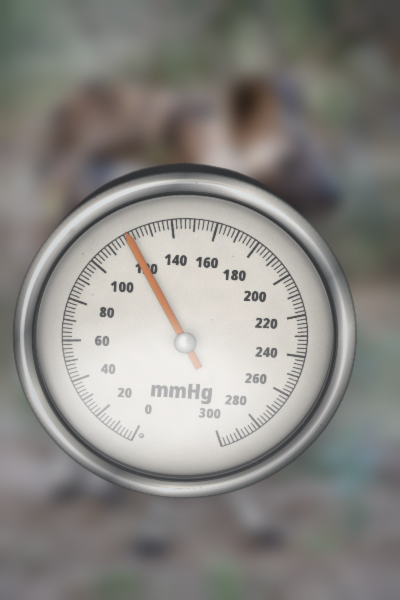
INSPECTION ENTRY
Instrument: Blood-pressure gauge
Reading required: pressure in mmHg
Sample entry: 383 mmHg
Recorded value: 120 mmHg
